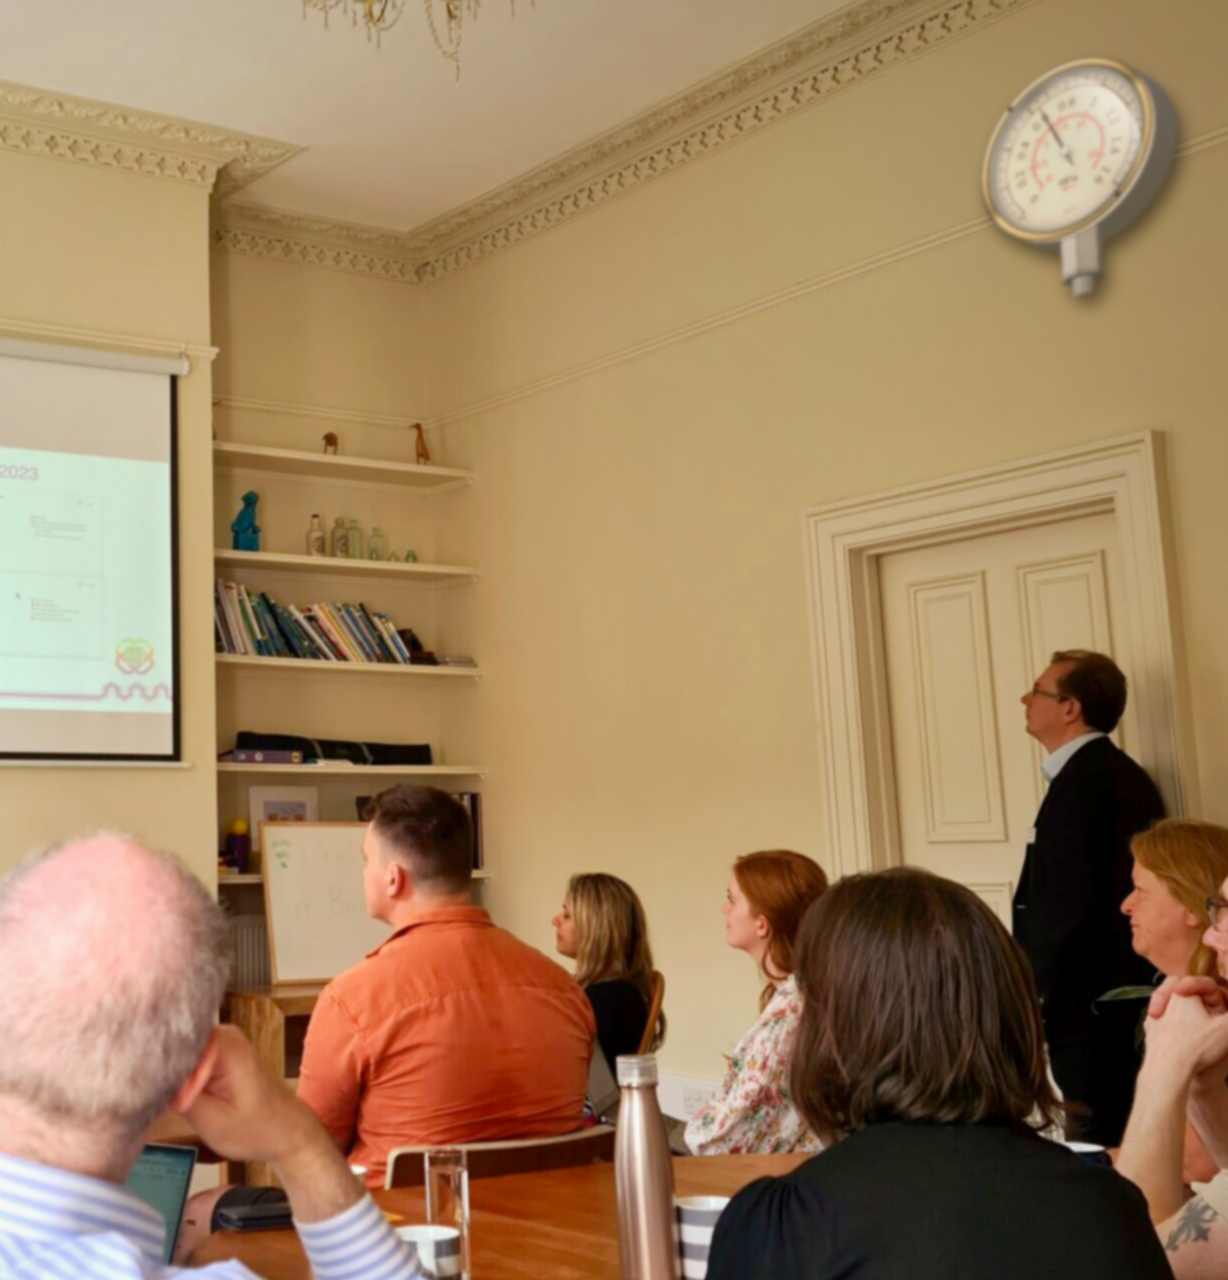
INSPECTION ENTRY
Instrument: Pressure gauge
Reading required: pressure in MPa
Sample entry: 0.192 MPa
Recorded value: 0.65 MPa
